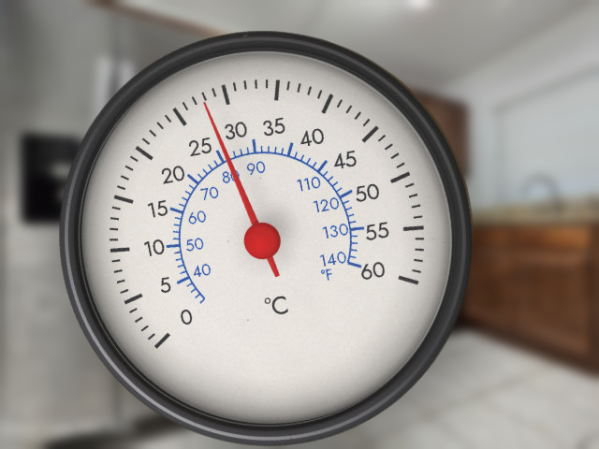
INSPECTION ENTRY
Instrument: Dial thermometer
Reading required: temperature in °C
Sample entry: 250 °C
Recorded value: 28 °C
